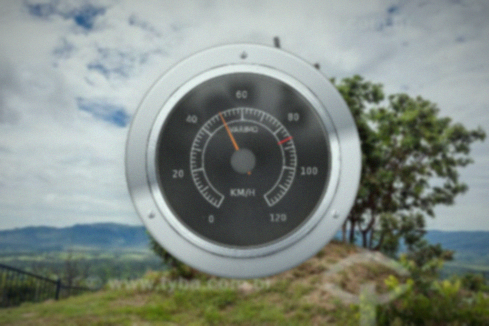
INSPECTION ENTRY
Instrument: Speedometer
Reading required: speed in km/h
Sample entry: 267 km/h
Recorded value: 50 km/h
